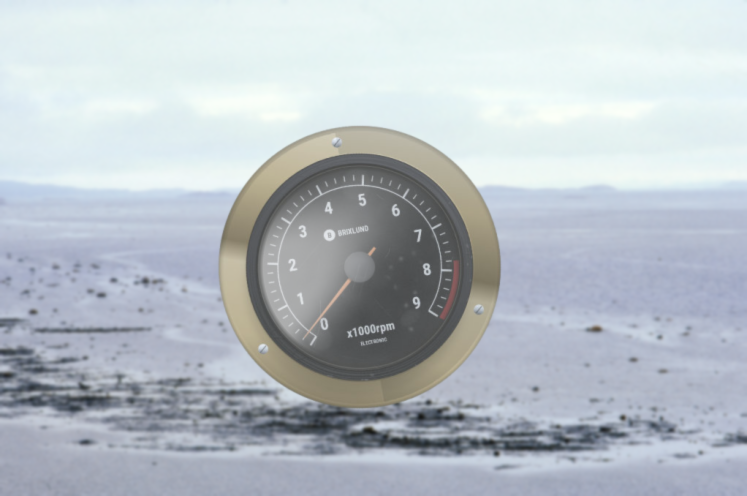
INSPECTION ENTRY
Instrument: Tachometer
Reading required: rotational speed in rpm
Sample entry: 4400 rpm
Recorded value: 200 rpm
